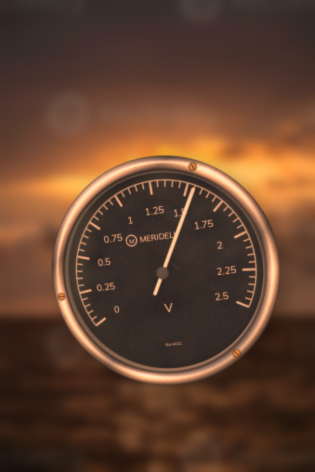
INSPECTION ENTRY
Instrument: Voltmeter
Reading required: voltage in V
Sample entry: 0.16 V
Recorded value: 1.55 V
